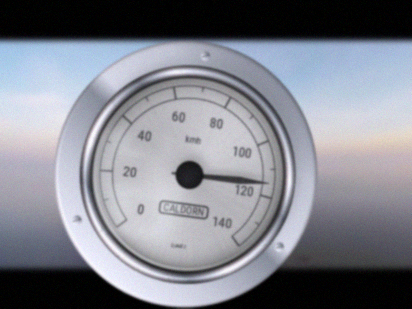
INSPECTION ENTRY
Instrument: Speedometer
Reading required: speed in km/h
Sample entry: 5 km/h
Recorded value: 115 km/h
